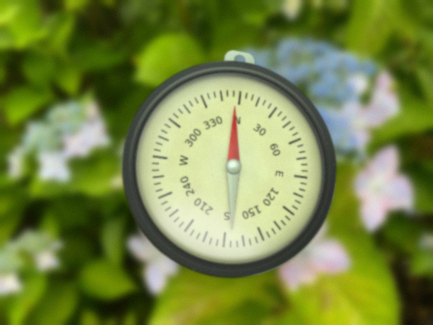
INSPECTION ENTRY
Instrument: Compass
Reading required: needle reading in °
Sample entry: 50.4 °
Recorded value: 355 °
